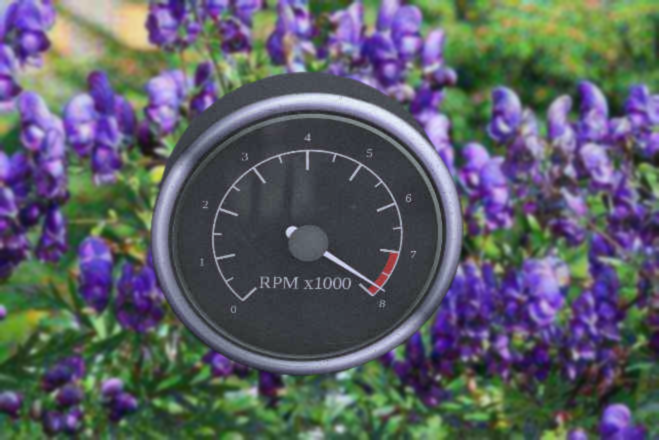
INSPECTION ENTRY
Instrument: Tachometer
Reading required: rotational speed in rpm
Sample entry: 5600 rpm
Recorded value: 7750 rpm
